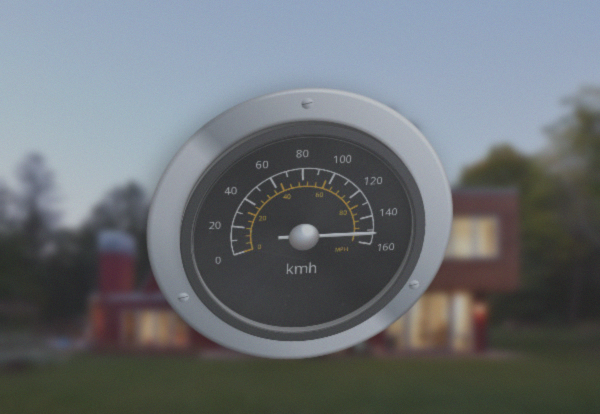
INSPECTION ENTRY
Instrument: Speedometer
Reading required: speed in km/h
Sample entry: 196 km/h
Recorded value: 150 km/h
